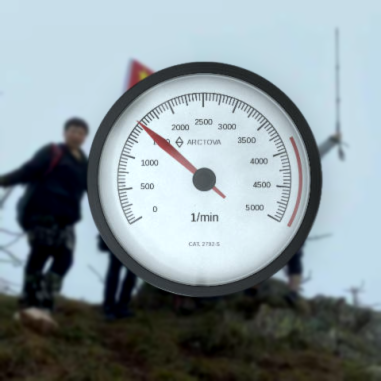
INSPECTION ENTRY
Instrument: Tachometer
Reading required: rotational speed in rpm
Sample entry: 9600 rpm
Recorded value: 1500 rpm
